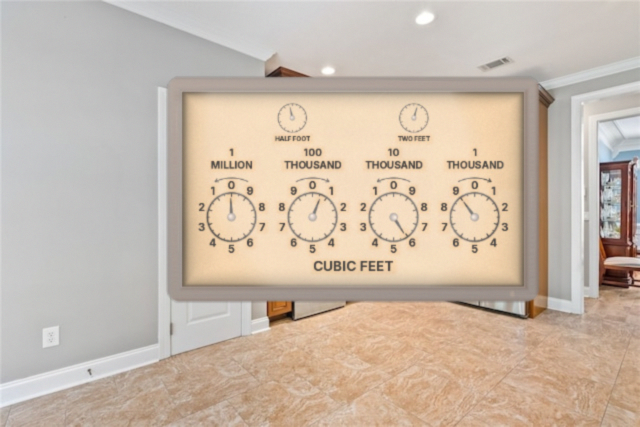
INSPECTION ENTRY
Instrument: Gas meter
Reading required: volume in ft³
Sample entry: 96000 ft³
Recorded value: 5900 ft³
